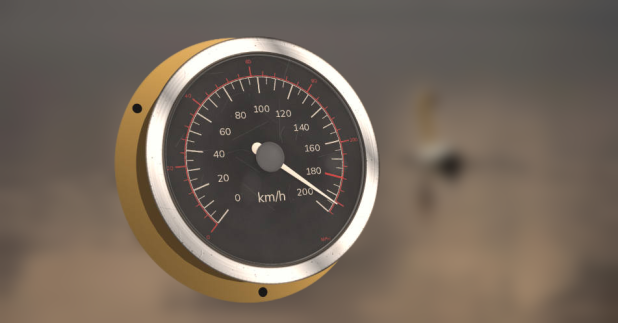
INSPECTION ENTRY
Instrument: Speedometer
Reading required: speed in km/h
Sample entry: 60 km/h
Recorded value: 195 km/h
